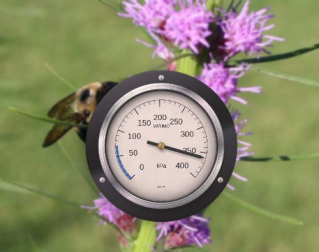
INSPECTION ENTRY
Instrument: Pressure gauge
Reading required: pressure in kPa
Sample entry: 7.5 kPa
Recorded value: 360 kPa
